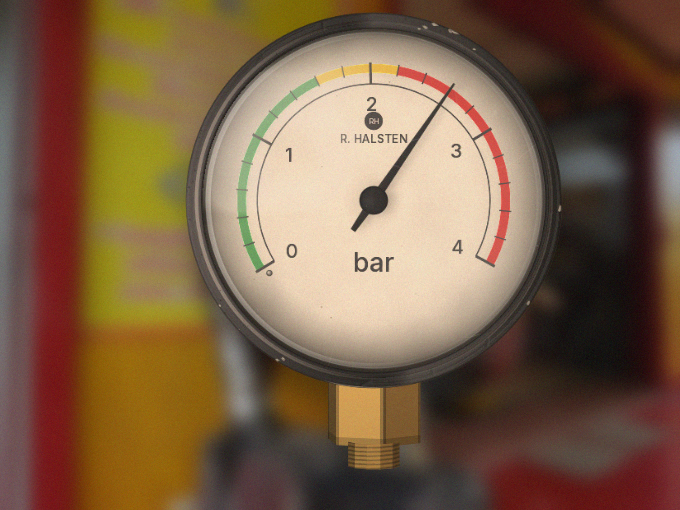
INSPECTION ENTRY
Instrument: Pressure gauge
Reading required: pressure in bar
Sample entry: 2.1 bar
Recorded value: 2.6 bar
